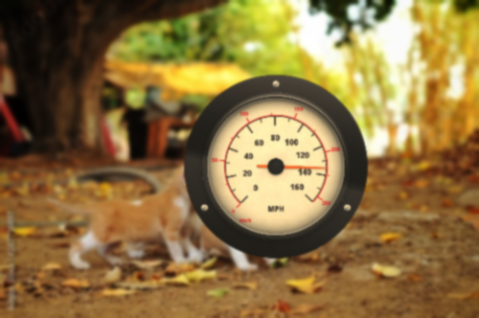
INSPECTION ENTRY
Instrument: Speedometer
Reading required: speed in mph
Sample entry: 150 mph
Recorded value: 135 mph
